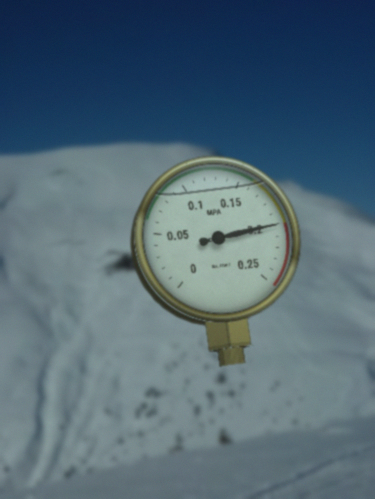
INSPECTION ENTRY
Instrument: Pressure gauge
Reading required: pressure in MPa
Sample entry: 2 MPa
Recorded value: 0.2 MPa
